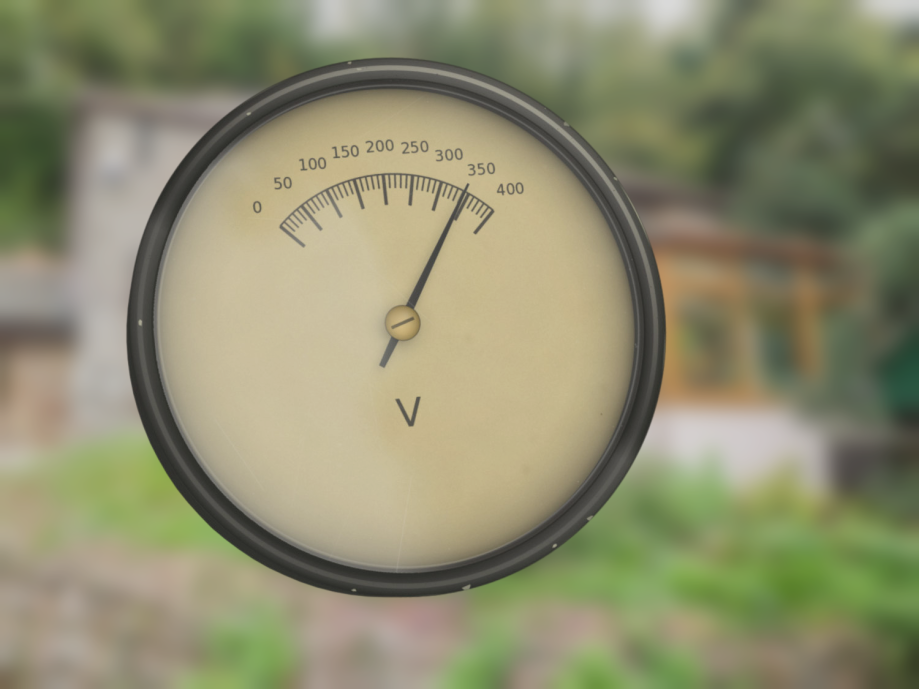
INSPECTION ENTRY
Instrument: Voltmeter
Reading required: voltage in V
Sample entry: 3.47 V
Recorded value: 340 V
